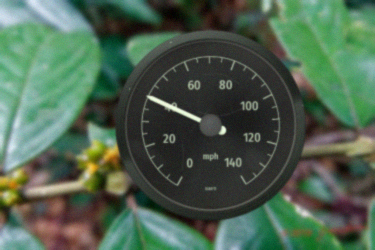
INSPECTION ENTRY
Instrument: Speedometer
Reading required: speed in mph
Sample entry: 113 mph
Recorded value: 40 mph
